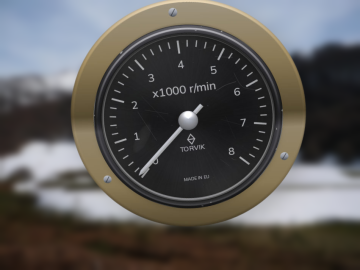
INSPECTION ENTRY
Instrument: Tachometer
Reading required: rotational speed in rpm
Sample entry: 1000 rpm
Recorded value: 100 rpm
